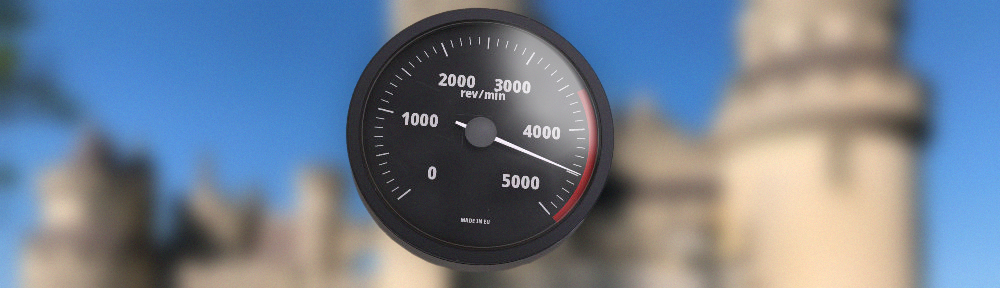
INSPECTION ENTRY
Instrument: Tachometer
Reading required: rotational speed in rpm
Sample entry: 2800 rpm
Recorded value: 4500 rpm
